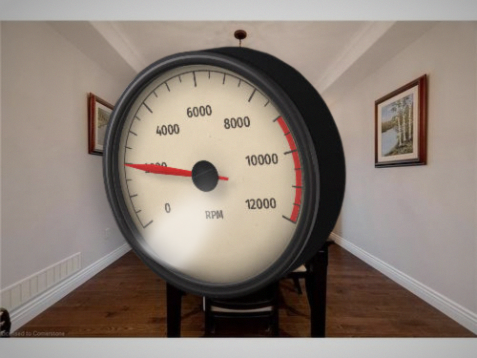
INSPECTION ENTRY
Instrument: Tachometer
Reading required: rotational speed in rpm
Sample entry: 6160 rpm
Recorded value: 2000 rpm
